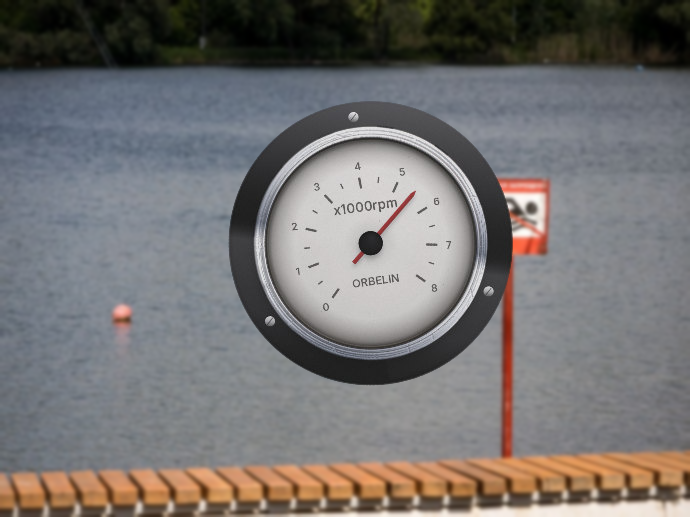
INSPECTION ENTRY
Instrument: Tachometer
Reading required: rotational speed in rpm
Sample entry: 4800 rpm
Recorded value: 5500 rpm
